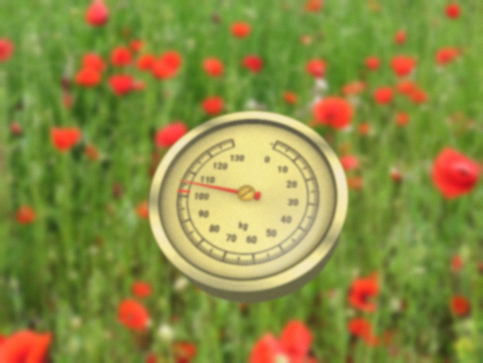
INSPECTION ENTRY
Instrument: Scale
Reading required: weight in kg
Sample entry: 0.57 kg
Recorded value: 105 kg
